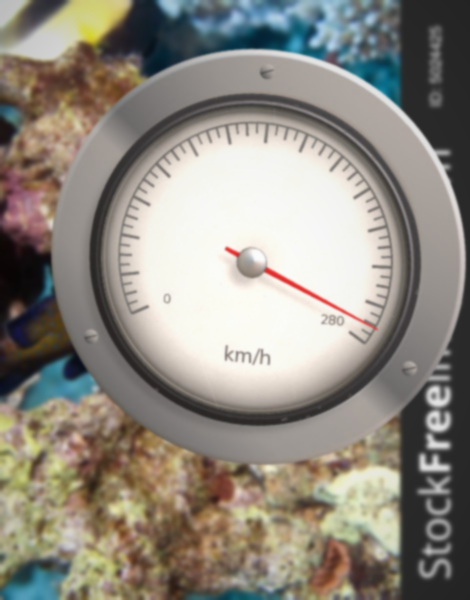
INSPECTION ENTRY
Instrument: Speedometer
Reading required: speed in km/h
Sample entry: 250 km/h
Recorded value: 270 km/h
